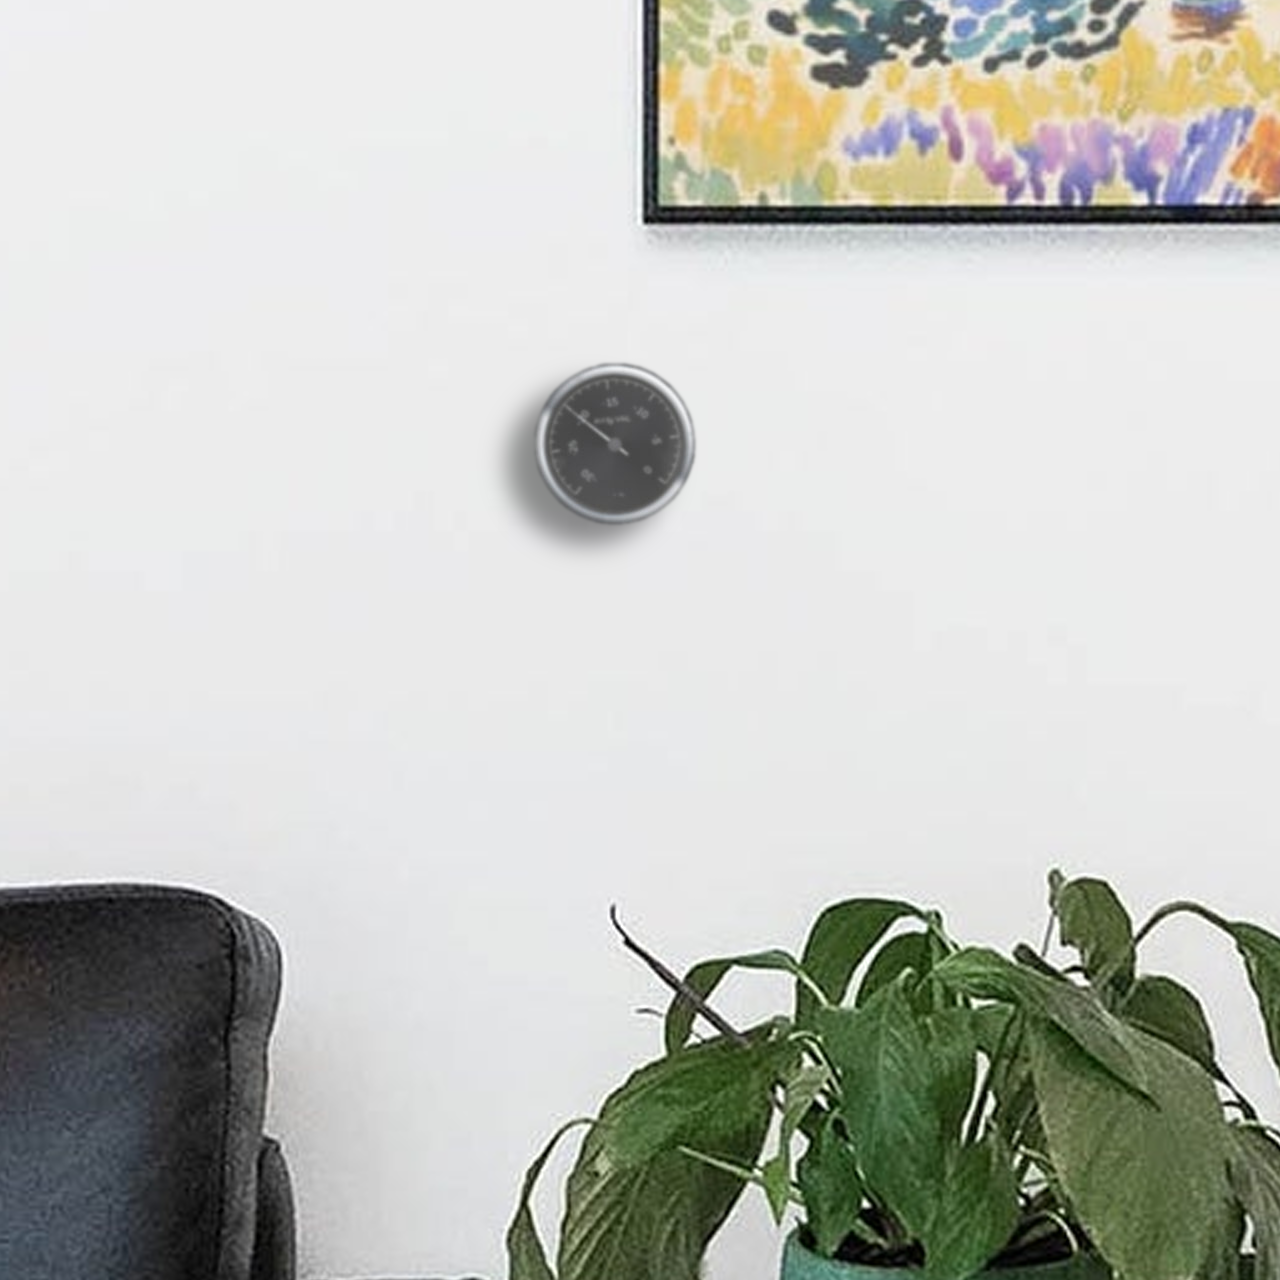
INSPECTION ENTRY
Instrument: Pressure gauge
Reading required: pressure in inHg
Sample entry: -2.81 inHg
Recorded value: -20 inHg
